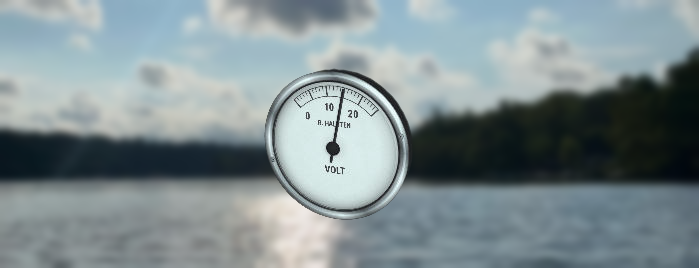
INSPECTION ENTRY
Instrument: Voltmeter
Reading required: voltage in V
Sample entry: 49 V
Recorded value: 15 V
